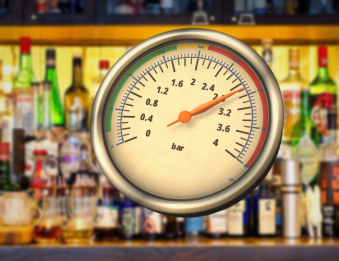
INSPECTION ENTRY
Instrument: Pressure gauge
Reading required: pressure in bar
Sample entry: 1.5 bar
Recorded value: 2.9 bar
